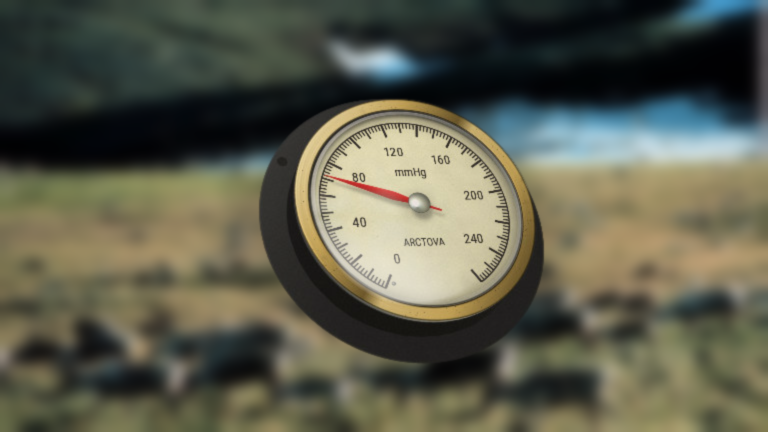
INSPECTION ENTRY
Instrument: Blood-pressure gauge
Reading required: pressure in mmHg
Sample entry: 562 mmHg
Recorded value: 70 mmHg
